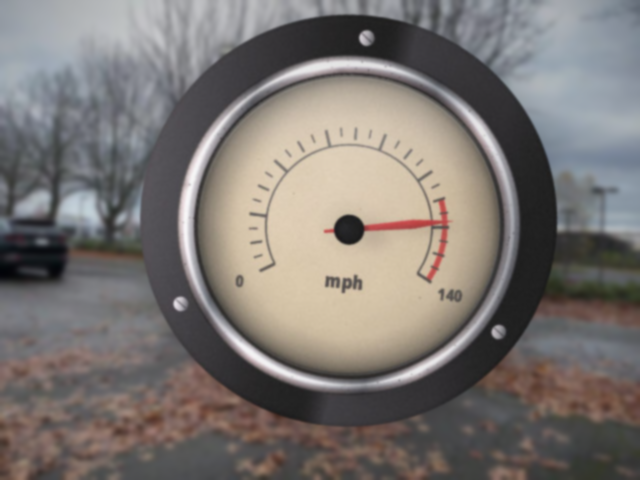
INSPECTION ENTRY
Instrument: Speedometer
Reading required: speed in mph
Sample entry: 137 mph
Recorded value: 117.5 mph
